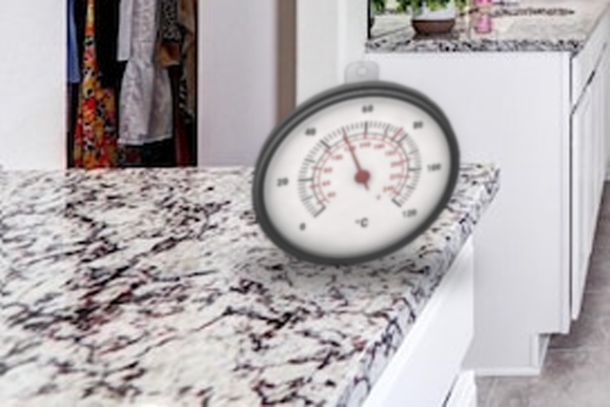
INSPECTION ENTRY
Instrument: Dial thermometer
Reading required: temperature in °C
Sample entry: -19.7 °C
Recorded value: 50 °C
